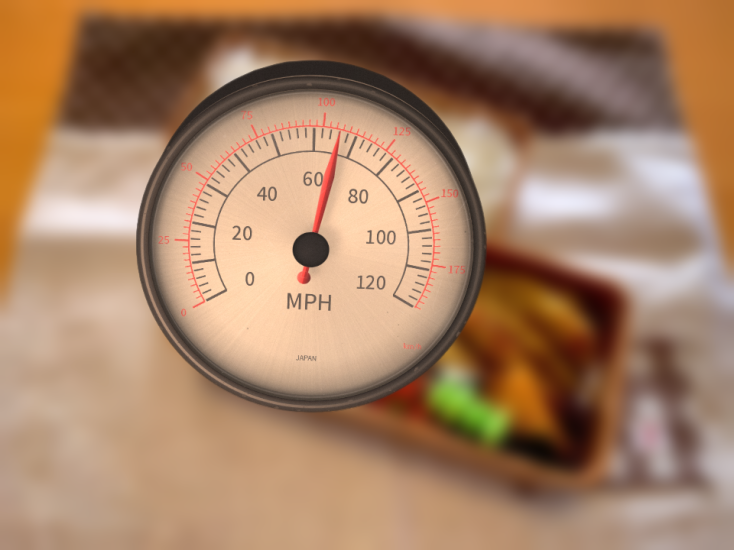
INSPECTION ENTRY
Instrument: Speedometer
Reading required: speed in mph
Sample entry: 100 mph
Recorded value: 66 mph
